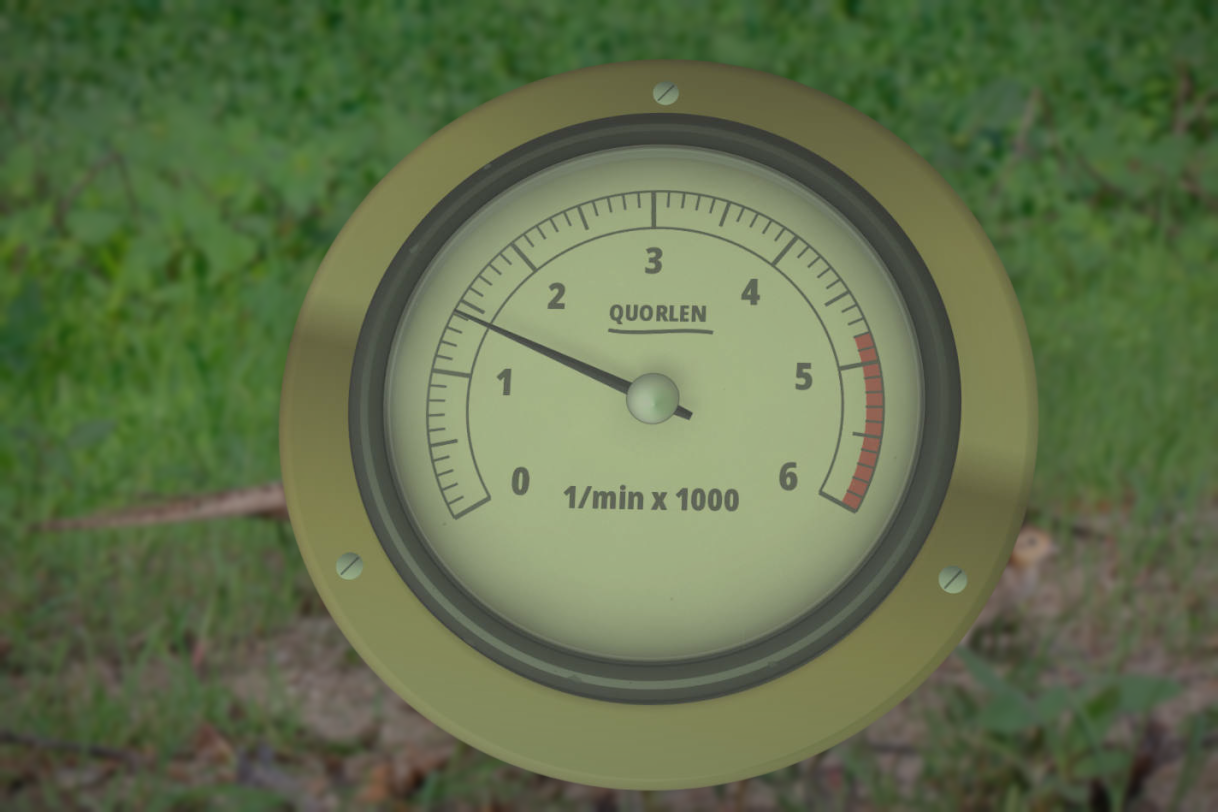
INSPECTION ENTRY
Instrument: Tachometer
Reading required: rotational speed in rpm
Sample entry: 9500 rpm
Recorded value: 1400 rpm
